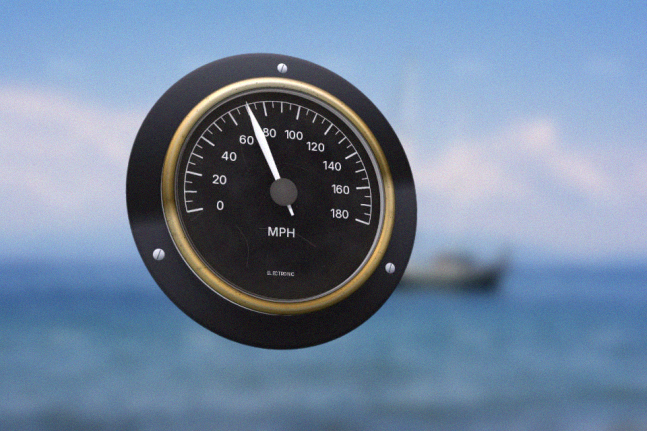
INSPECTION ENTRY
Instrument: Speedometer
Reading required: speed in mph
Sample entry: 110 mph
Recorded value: 70 mph
